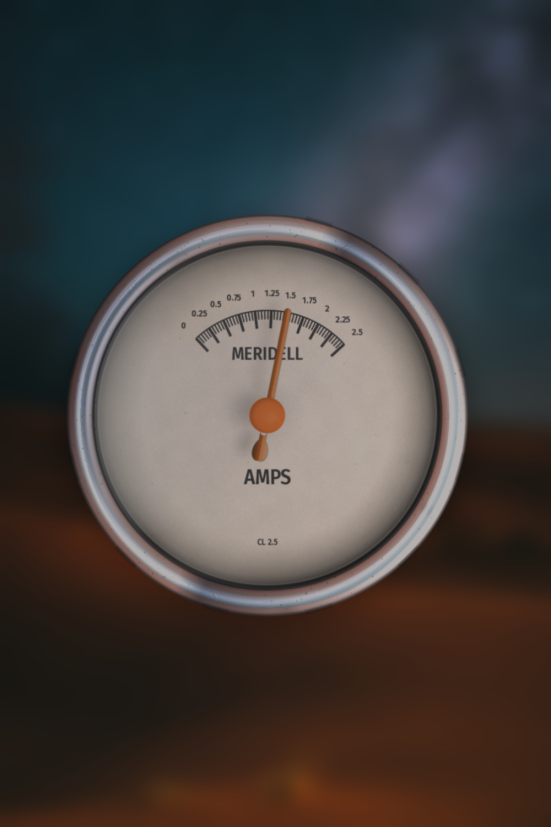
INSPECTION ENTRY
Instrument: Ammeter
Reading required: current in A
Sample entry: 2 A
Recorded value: 1.5 A
